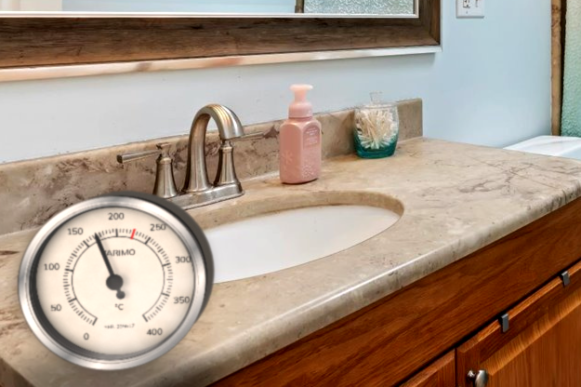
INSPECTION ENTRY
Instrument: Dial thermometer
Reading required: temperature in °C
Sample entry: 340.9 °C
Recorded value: 175 °C
